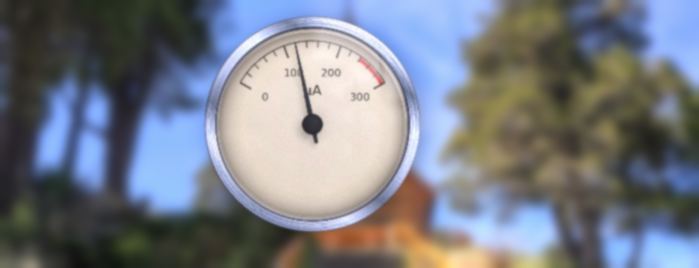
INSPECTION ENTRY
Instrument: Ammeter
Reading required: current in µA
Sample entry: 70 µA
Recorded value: 120 µA
